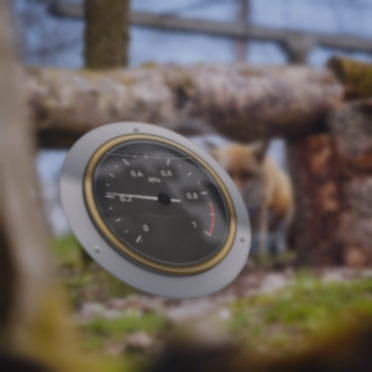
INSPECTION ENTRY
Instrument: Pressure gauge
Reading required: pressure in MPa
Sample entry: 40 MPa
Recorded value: 0.2 MPa
